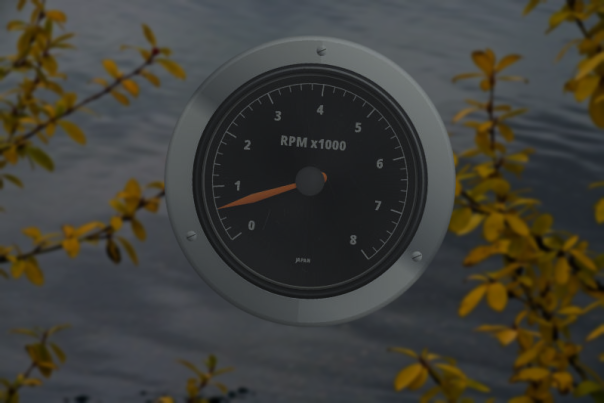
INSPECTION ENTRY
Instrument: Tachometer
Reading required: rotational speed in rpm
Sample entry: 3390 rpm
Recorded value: 600 rpm
